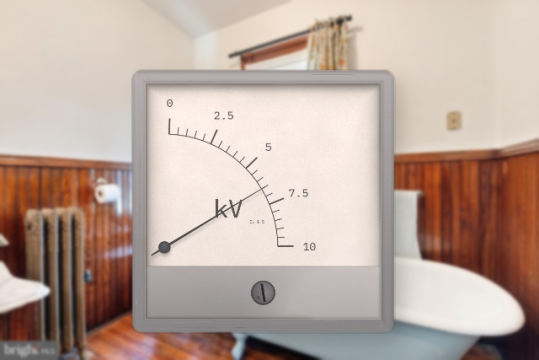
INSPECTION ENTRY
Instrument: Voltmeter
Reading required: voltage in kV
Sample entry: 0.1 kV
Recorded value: 6.5 kV
